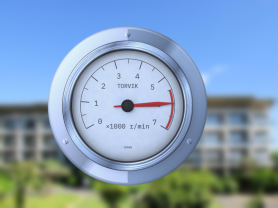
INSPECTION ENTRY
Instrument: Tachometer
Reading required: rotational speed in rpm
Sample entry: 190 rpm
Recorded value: 6000 rpm
